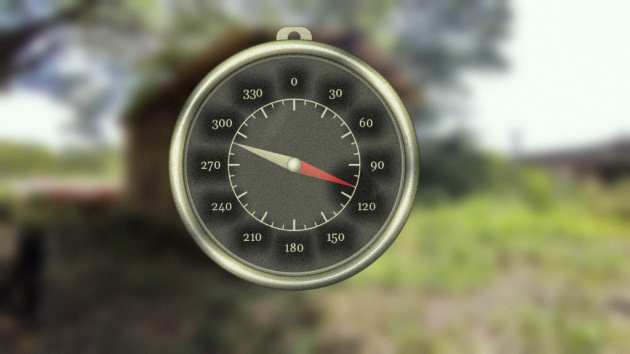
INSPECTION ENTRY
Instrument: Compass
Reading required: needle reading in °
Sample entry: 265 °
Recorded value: 110 °
